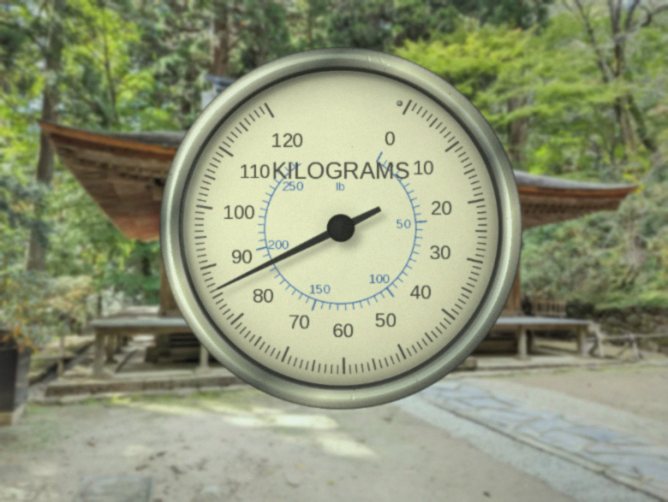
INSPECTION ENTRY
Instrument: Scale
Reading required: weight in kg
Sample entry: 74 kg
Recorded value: 86 kg
